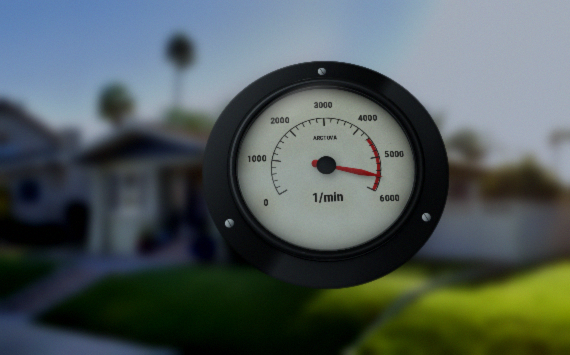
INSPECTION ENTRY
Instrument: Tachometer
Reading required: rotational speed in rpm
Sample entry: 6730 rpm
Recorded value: 5600 rpm
